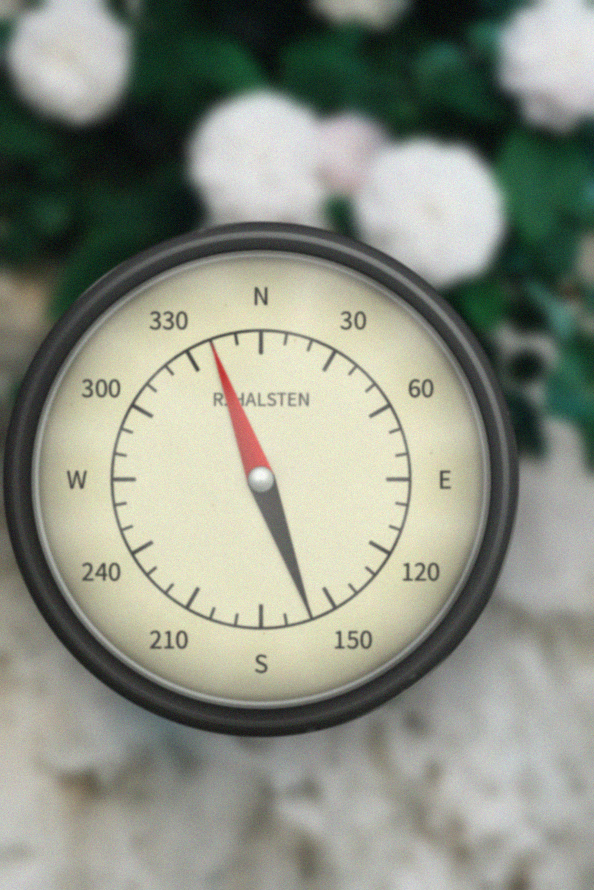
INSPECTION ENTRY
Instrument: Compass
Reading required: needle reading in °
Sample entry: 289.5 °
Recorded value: 340 °
